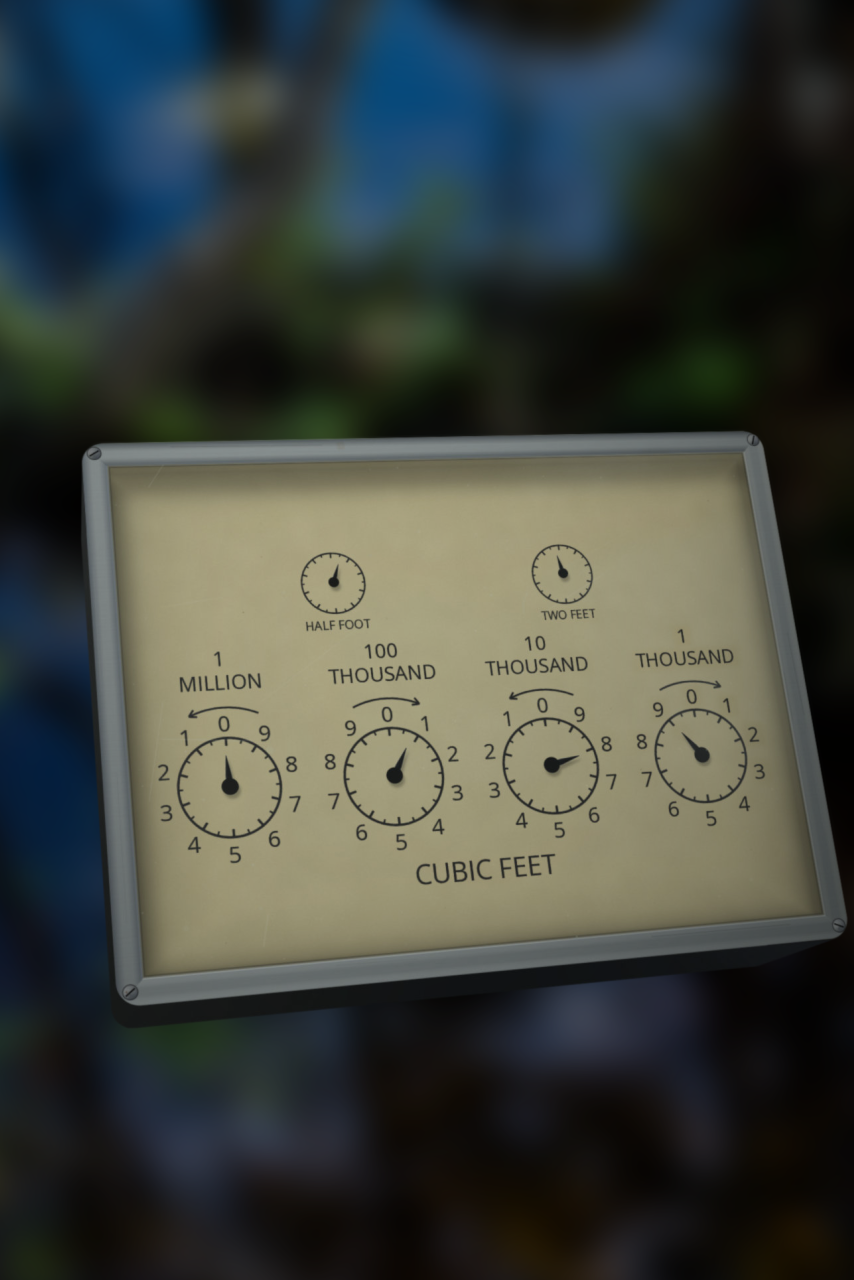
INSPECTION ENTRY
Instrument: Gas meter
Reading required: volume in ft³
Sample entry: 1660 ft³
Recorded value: 7900 ft³
